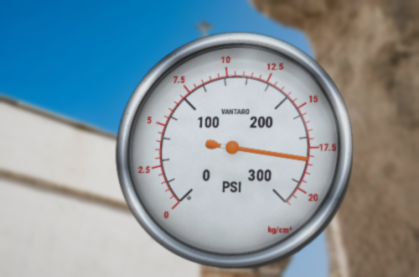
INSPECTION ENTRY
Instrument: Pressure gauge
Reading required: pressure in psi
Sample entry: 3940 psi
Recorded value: 260 psi
